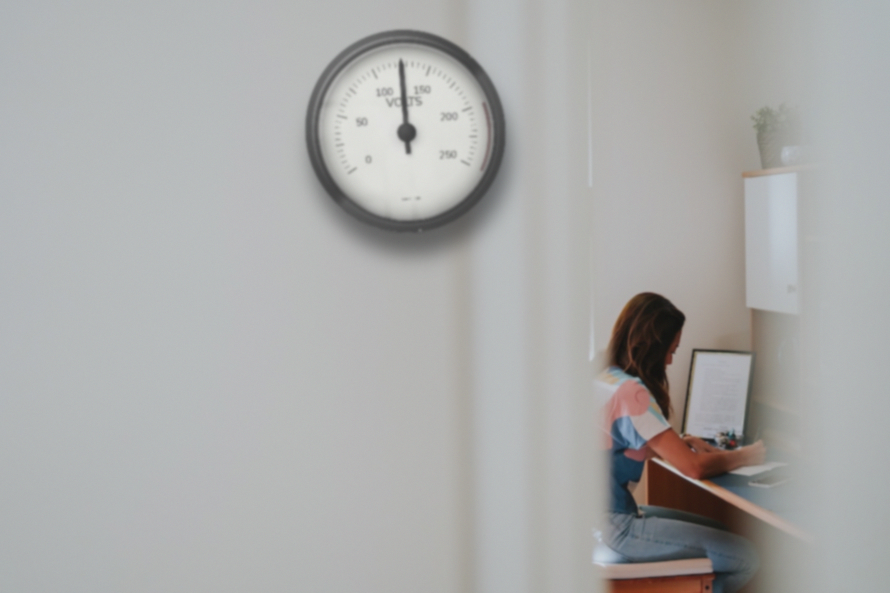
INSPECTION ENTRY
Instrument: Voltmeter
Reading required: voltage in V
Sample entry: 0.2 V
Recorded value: 125 V
